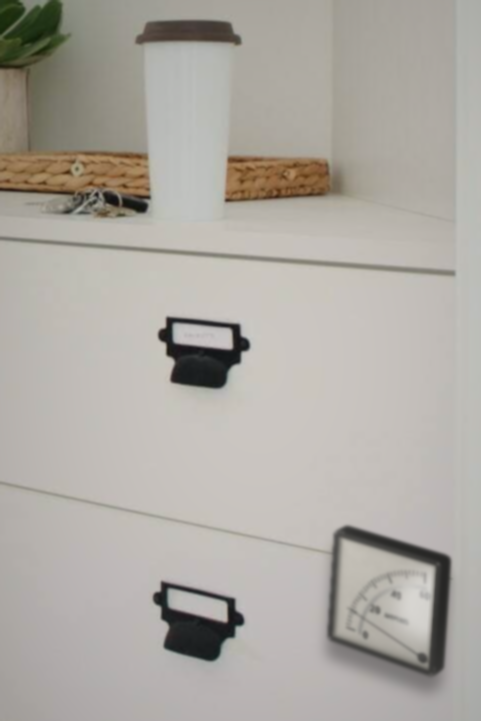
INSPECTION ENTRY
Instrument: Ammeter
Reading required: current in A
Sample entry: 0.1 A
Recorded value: 10 A
